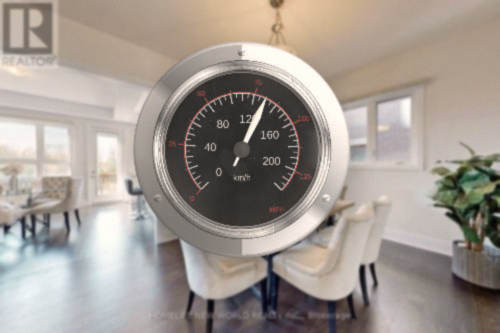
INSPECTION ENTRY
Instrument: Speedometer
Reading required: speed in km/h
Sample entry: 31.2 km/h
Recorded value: 130 km/h
